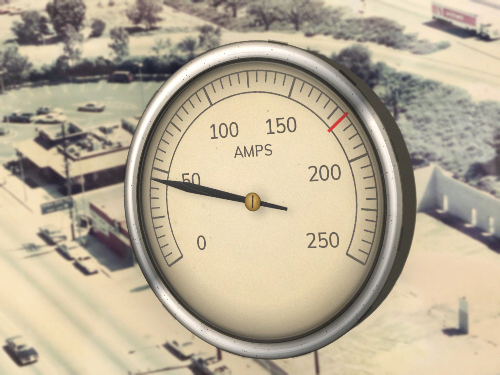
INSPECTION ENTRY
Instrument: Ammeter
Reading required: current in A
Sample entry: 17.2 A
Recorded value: 45 A
